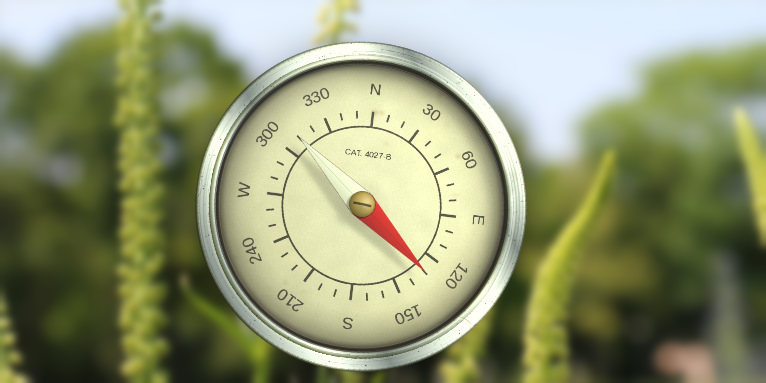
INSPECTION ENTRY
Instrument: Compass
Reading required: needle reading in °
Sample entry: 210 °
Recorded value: 130 °
